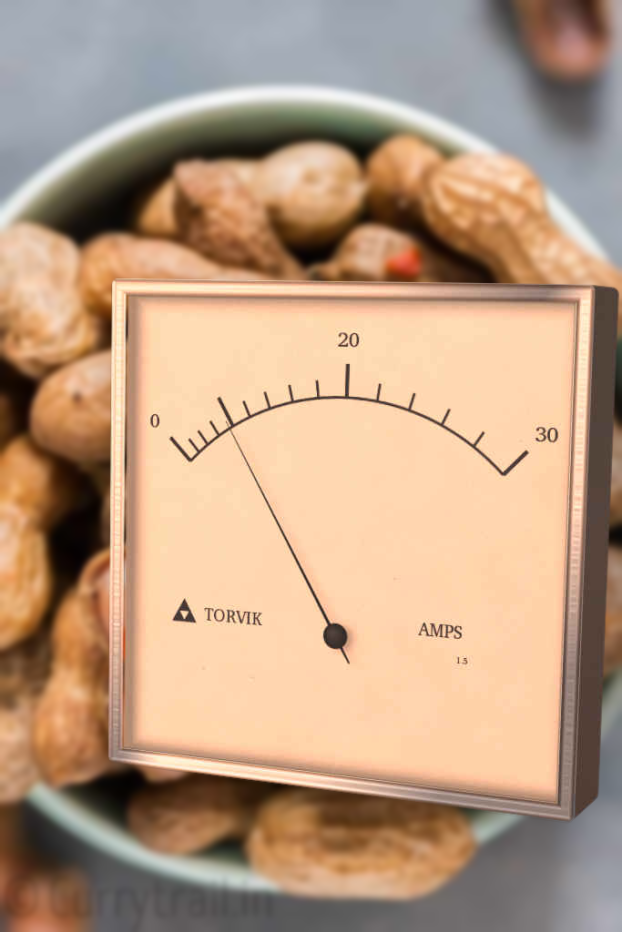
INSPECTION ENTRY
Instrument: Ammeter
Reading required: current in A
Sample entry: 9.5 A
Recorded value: 10 A
